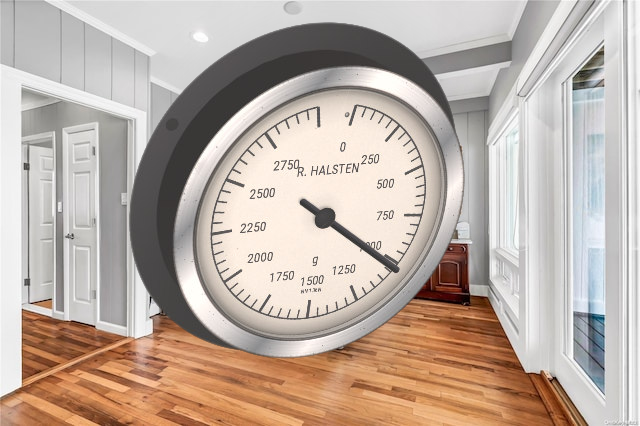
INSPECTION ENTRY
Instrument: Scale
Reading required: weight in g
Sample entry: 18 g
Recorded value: 1025 g
